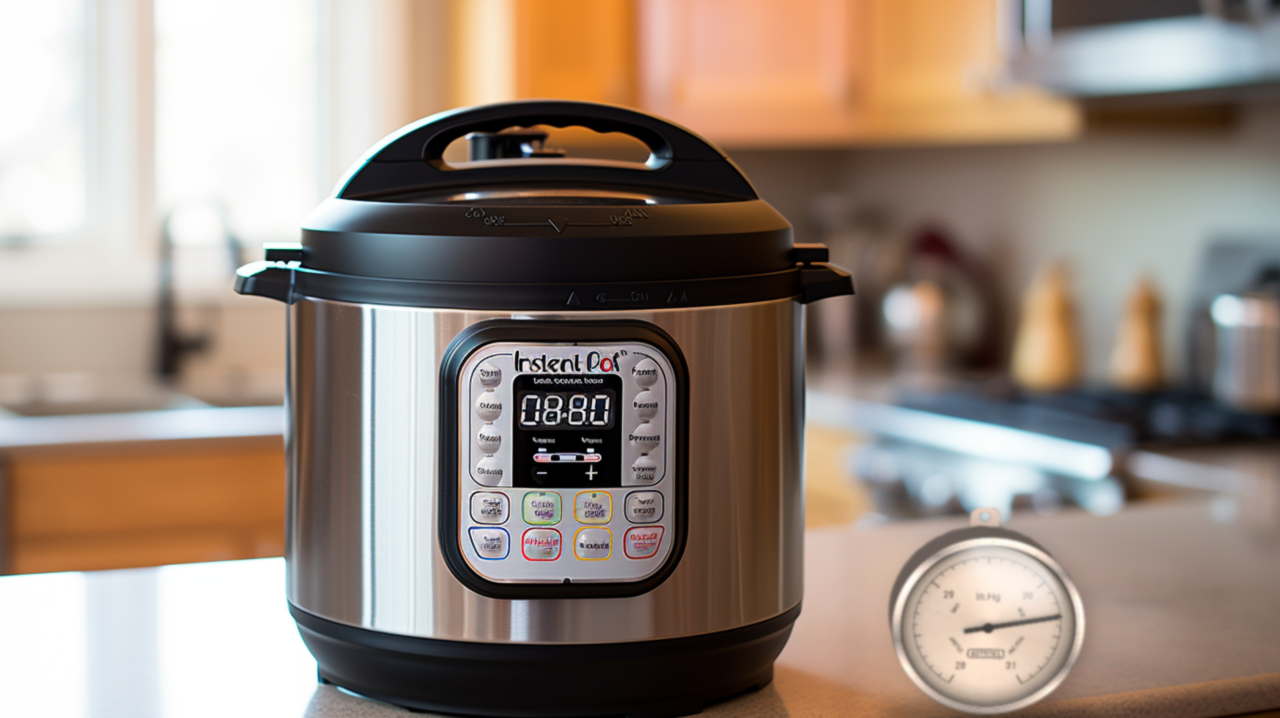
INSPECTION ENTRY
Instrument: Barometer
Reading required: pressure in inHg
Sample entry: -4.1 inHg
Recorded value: 30.3 inHg
